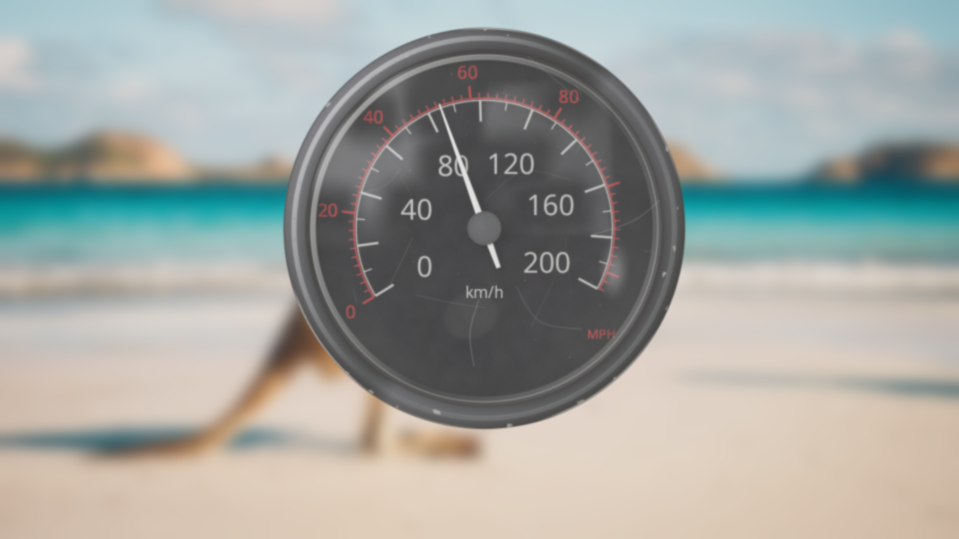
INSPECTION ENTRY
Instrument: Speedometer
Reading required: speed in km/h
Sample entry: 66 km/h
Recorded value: 85 km/h
